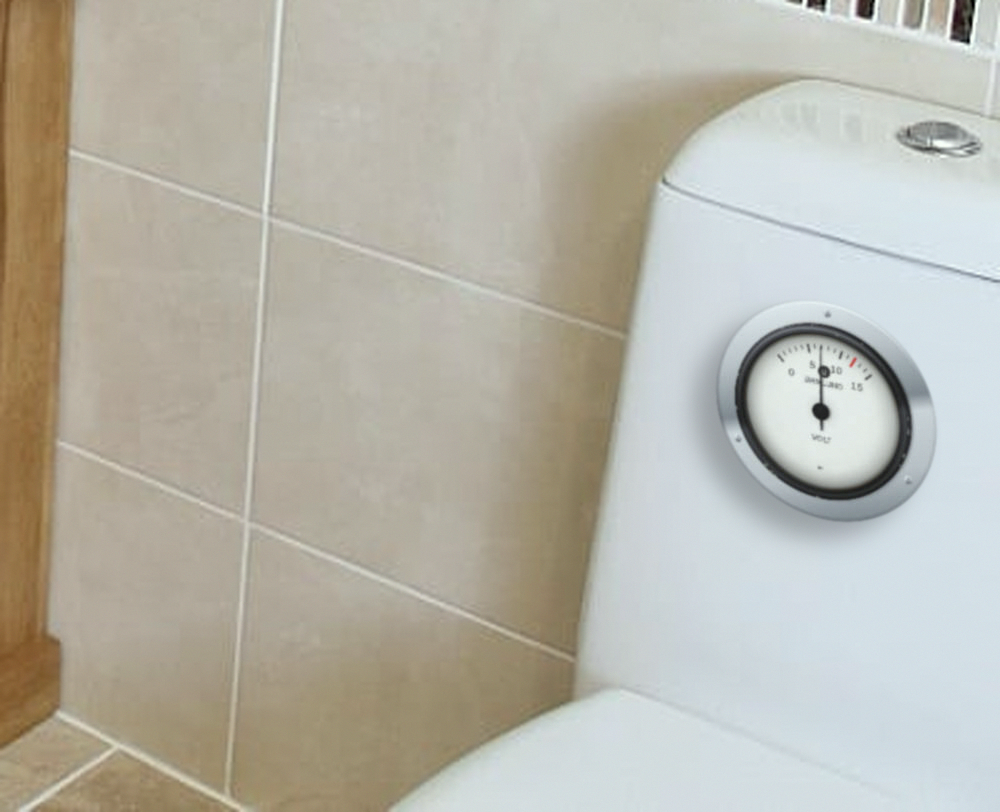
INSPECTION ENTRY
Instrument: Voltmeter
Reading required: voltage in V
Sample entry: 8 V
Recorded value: 7 V
